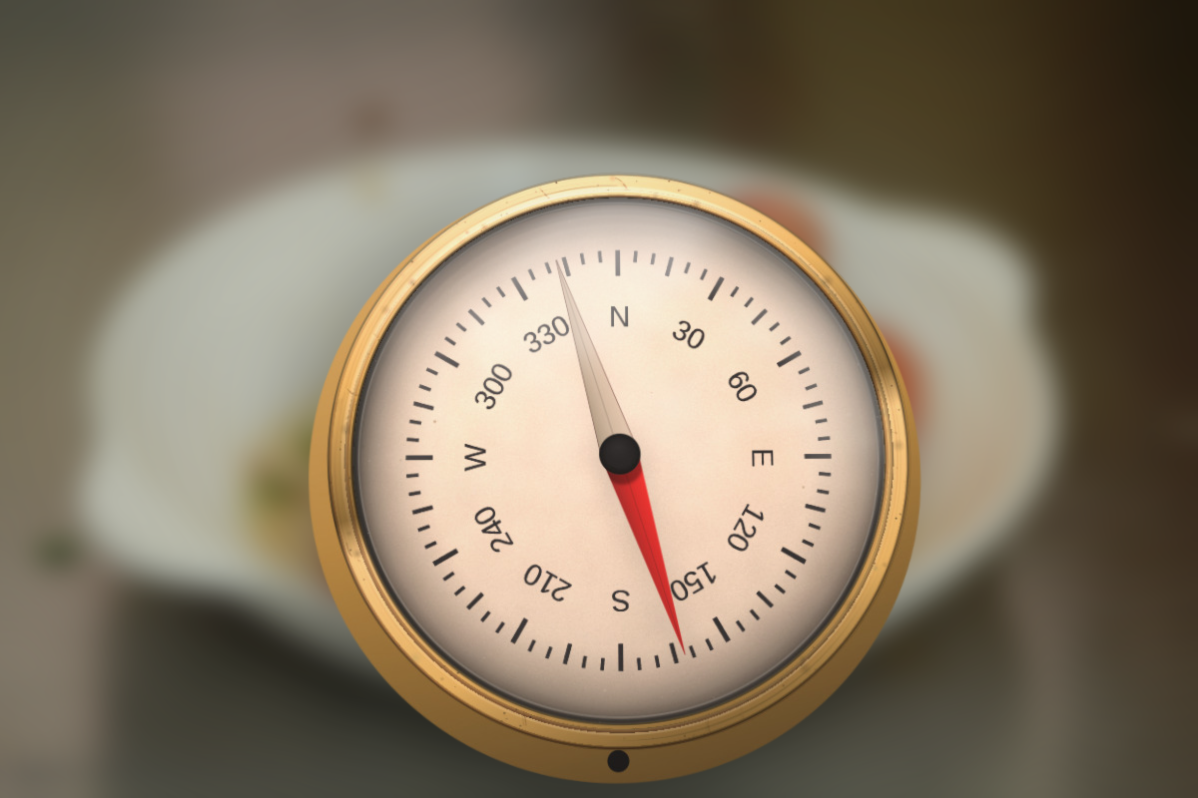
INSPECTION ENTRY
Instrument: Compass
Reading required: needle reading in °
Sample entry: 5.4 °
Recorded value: 162.5 °
